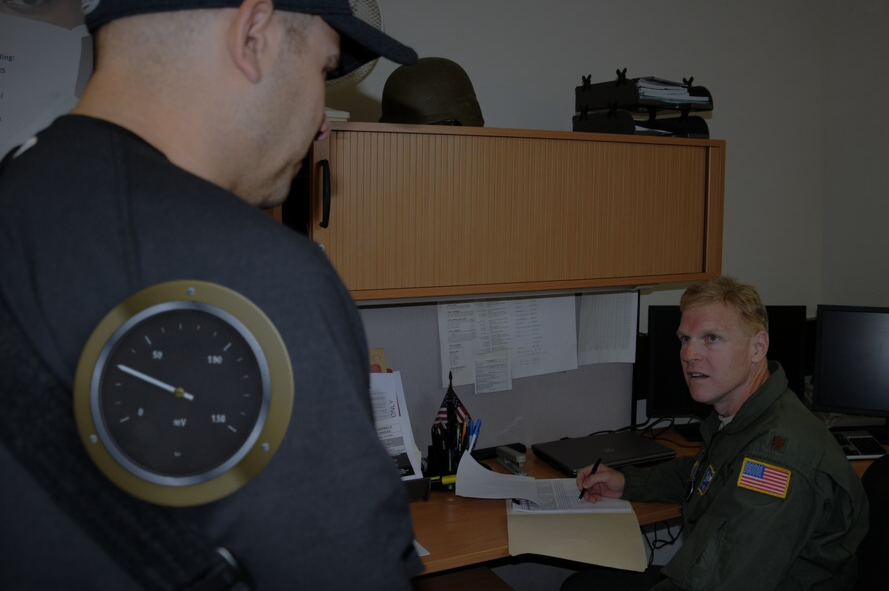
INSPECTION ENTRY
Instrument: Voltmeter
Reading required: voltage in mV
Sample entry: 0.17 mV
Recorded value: 30 mV
